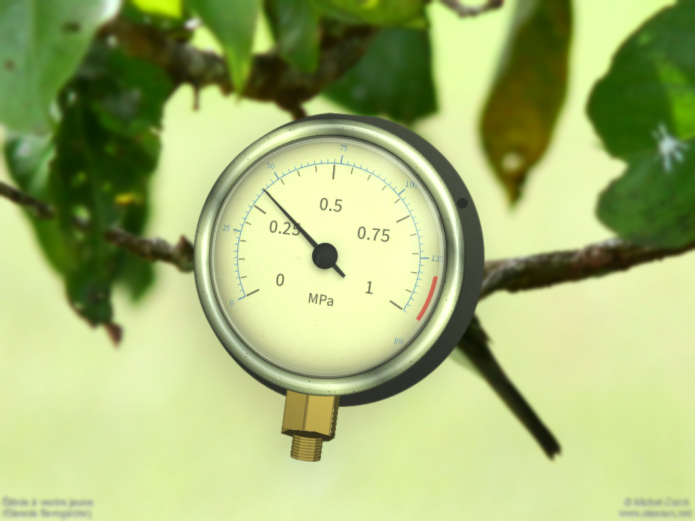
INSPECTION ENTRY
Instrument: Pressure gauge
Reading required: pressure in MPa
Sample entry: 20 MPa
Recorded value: 0.3 MPa
